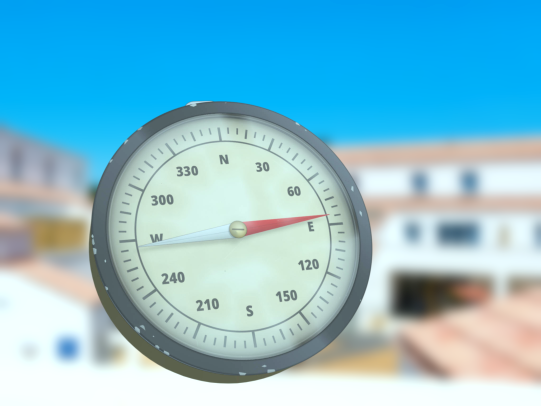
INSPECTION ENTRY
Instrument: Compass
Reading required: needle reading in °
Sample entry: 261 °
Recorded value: 85 °
